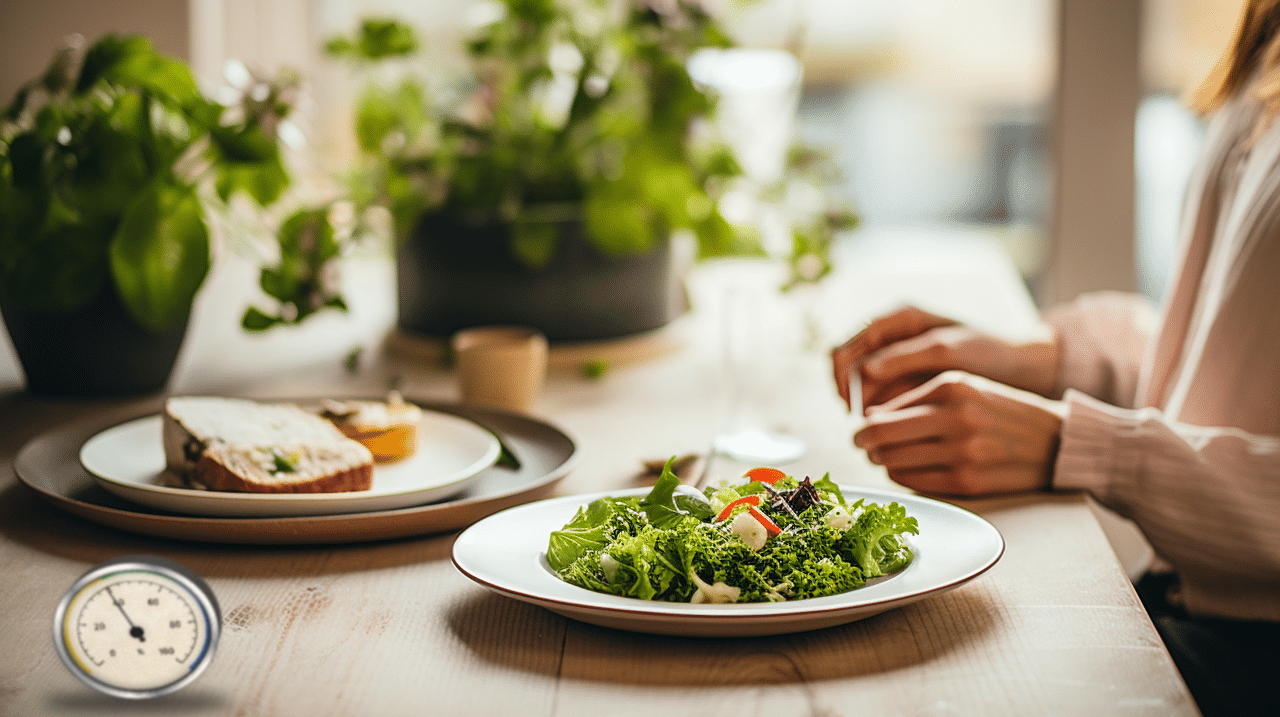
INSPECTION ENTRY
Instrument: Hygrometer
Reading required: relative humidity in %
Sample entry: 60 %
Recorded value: 40 %
